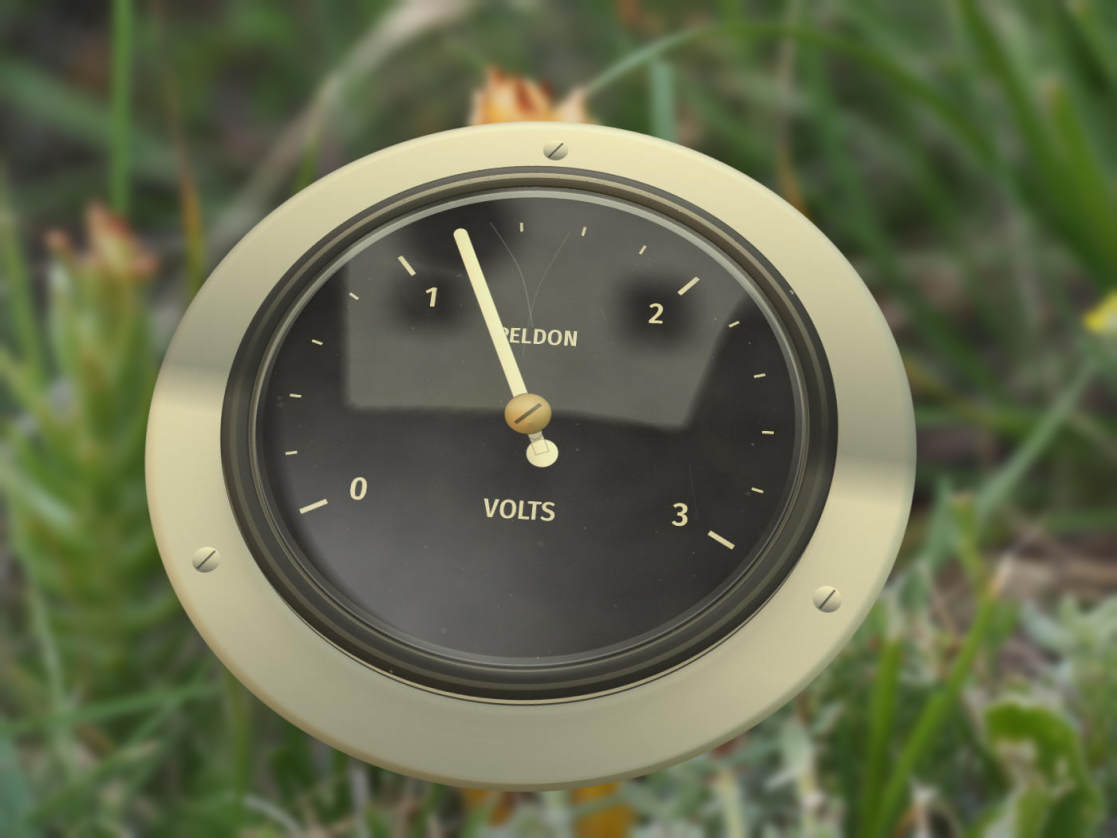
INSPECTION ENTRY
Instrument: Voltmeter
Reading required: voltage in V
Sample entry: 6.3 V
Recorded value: 1.2 V
